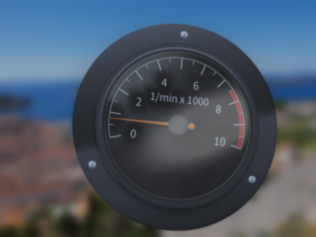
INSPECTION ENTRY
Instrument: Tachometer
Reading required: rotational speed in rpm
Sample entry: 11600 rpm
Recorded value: 750 rpm
